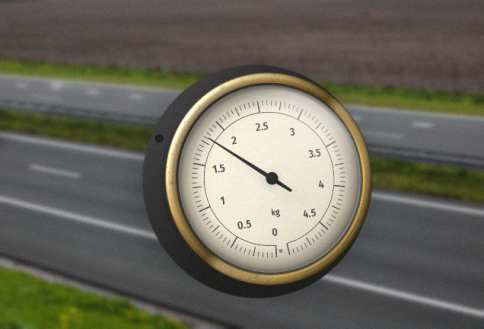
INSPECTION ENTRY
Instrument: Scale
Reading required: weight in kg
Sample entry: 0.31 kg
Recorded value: 1.8 kg
